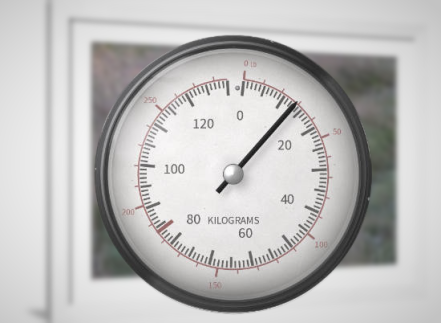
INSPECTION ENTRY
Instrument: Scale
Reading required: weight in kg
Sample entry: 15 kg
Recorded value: 13 kg
